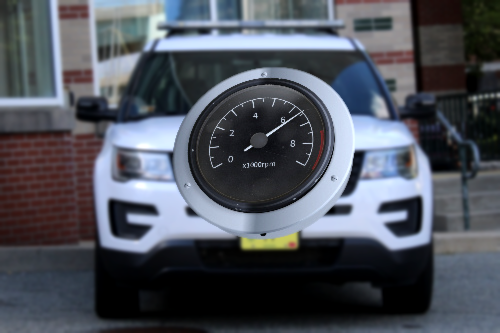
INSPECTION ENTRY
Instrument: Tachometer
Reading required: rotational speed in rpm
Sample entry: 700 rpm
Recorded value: 6500 rpm
